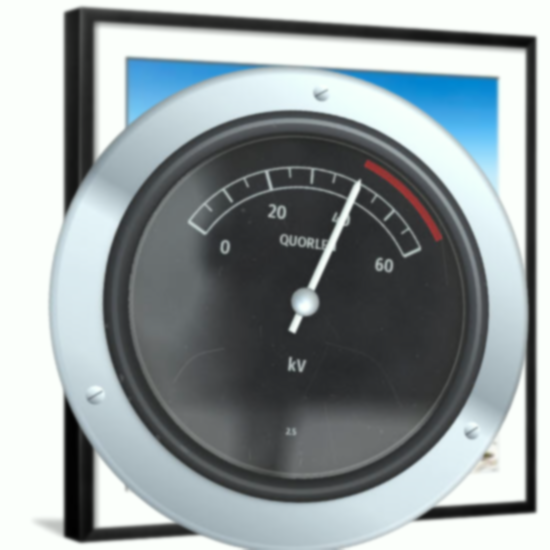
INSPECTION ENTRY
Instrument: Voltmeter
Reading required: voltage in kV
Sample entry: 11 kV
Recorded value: 40 kV
